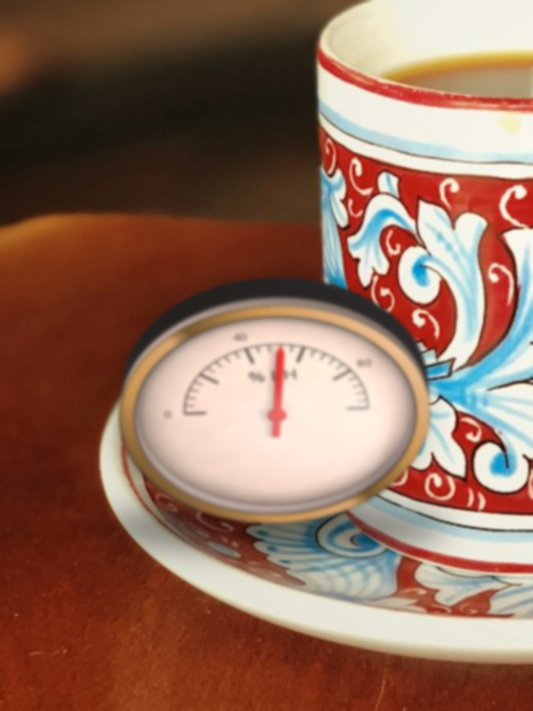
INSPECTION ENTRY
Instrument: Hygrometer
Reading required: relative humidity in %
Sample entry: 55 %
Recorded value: 52 %
